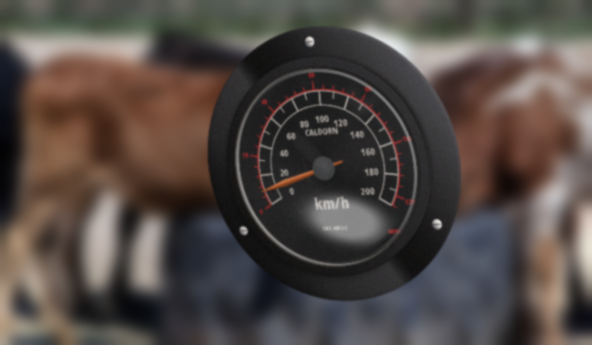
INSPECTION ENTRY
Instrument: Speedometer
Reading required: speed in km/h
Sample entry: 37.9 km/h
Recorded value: 10 km/h
